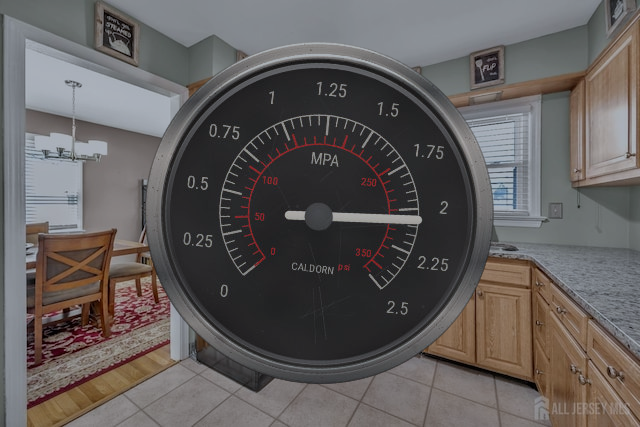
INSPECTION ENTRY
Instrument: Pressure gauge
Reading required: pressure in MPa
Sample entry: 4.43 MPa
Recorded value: 2.05 MPa
